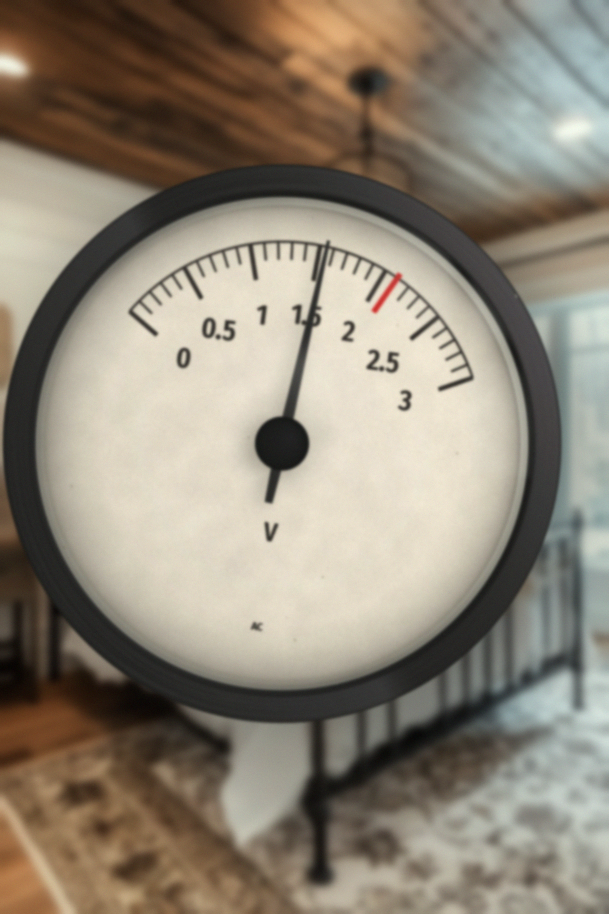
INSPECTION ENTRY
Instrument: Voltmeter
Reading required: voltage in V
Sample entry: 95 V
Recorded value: 1.55 V
